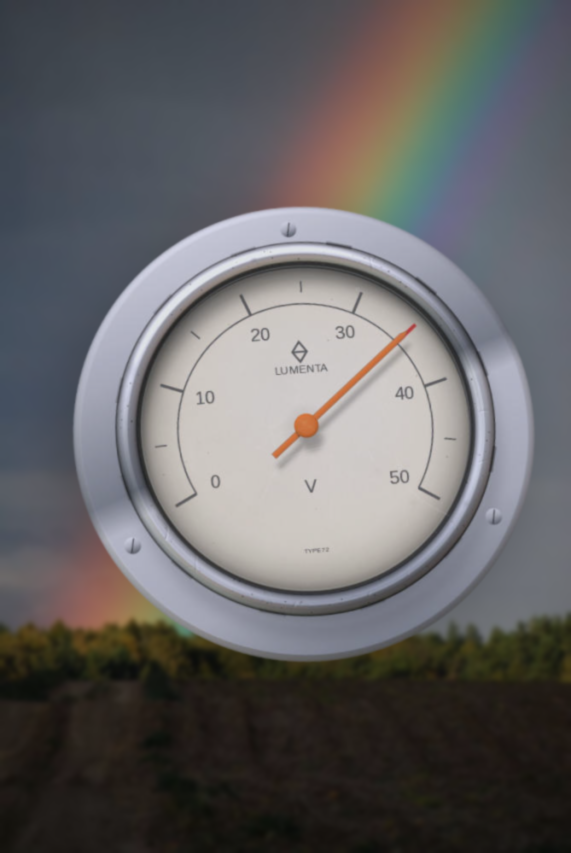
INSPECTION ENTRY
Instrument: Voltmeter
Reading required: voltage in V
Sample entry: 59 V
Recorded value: 35 V
